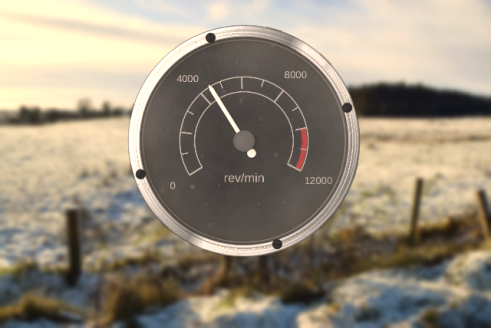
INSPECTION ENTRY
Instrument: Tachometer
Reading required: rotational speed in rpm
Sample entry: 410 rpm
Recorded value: 4500 rpm
